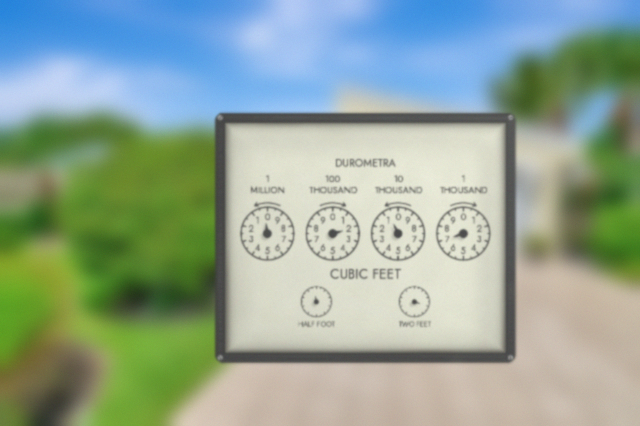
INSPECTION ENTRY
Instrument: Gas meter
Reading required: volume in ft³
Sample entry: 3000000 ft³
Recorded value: 20700 ft³
